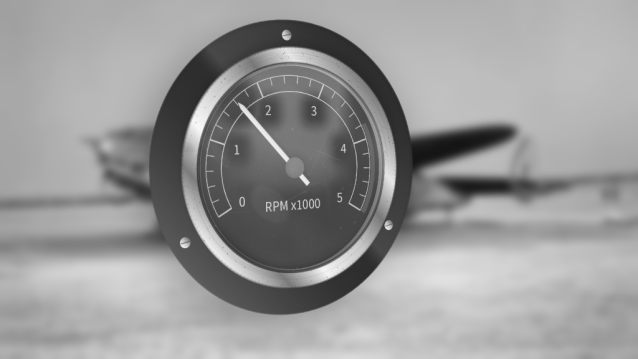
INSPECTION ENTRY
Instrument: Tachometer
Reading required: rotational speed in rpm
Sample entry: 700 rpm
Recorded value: 1600 rpm
